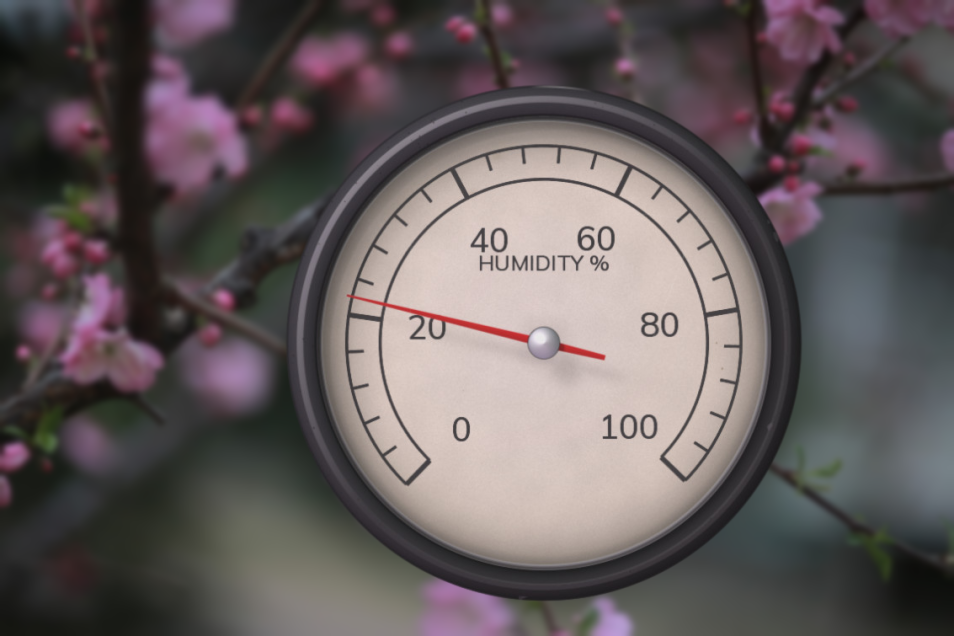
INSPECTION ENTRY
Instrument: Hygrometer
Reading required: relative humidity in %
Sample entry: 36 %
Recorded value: 22 %
